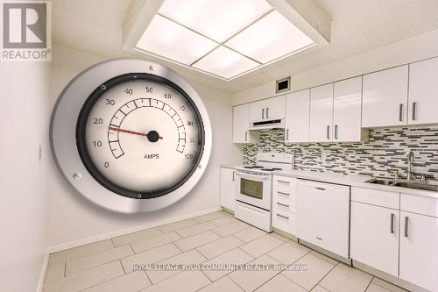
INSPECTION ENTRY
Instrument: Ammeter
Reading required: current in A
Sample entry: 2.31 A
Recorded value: 17.5 A
